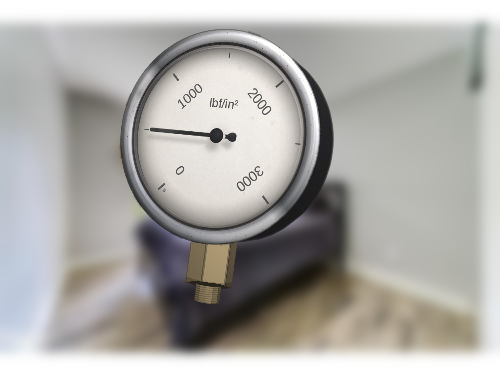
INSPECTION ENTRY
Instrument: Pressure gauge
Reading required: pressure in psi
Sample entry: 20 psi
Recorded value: 500 psi
